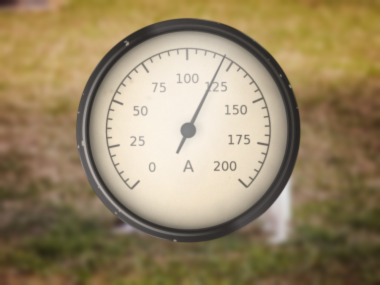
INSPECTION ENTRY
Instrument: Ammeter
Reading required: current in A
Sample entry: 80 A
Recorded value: 120 A
